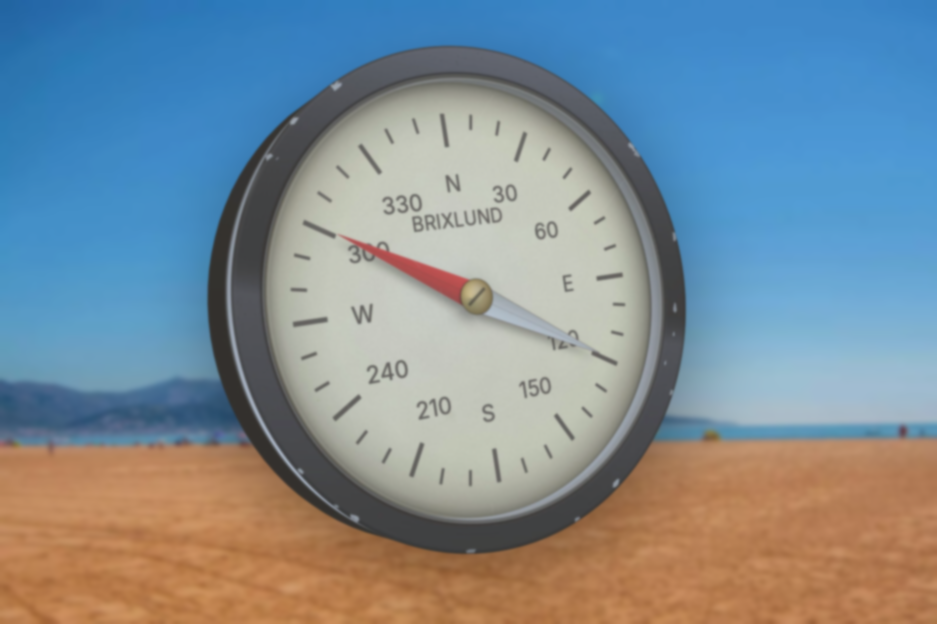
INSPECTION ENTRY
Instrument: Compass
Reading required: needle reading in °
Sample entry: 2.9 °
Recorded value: 300 °
